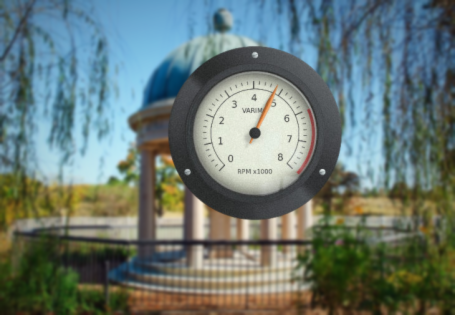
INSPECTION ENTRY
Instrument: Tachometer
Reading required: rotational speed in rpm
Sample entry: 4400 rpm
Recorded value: 4800 rpm
